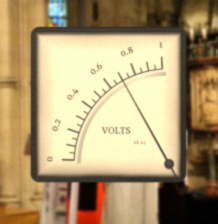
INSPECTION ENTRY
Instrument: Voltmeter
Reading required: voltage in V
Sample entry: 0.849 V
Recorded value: 0.7 V
